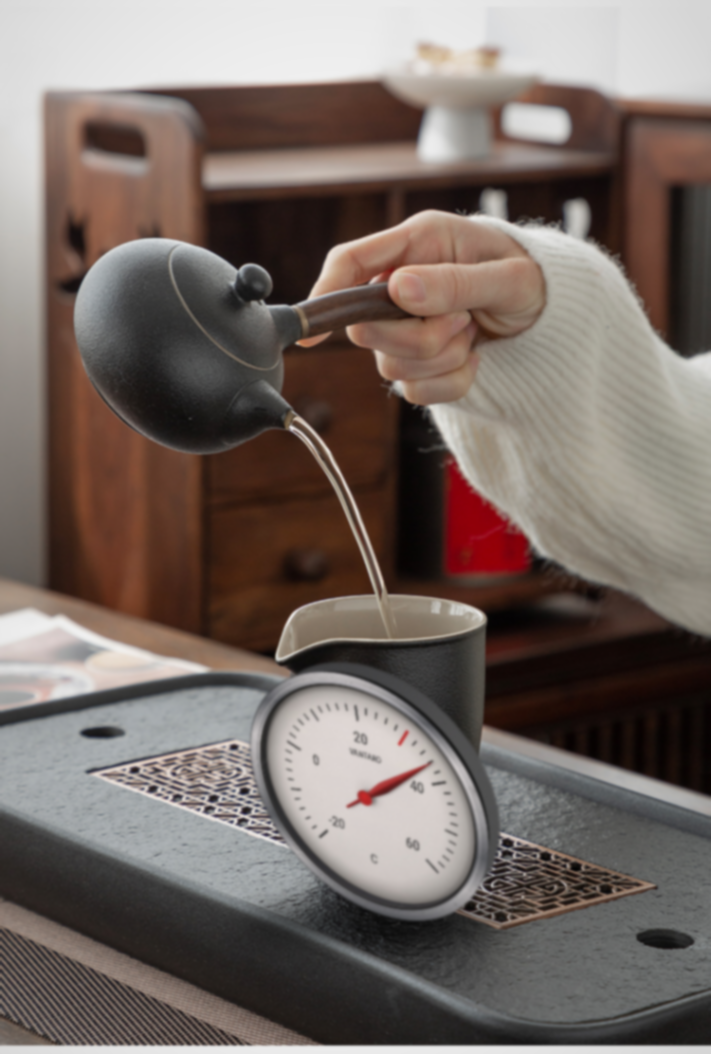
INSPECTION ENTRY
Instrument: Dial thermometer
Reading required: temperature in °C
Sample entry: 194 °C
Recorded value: 36 °C
